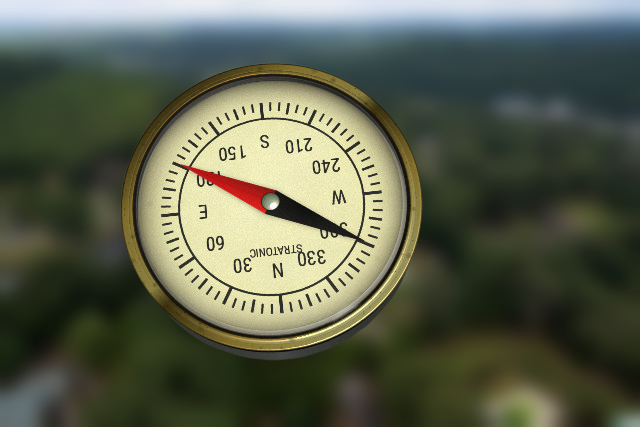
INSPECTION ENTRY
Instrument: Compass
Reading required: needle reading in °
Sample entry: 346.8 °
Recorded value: 120 °
